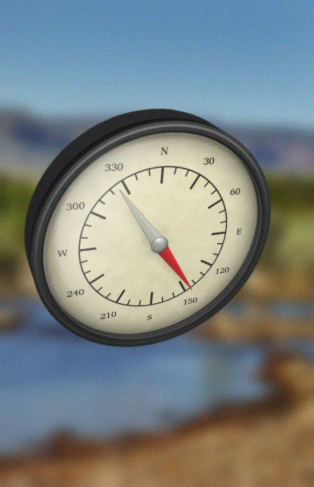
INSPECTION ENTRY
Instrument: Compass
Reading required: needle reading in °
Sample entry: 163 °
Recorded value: 145 °
